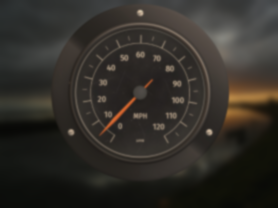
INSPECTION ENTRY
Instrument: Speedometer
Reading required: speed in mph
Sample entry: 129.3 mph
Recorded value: 5 mph
